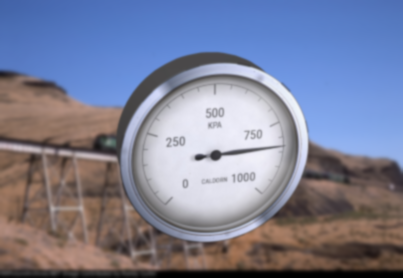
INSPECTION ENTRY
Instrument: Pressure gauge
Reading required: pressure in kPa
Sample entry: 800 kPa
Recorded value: 825 kPa
